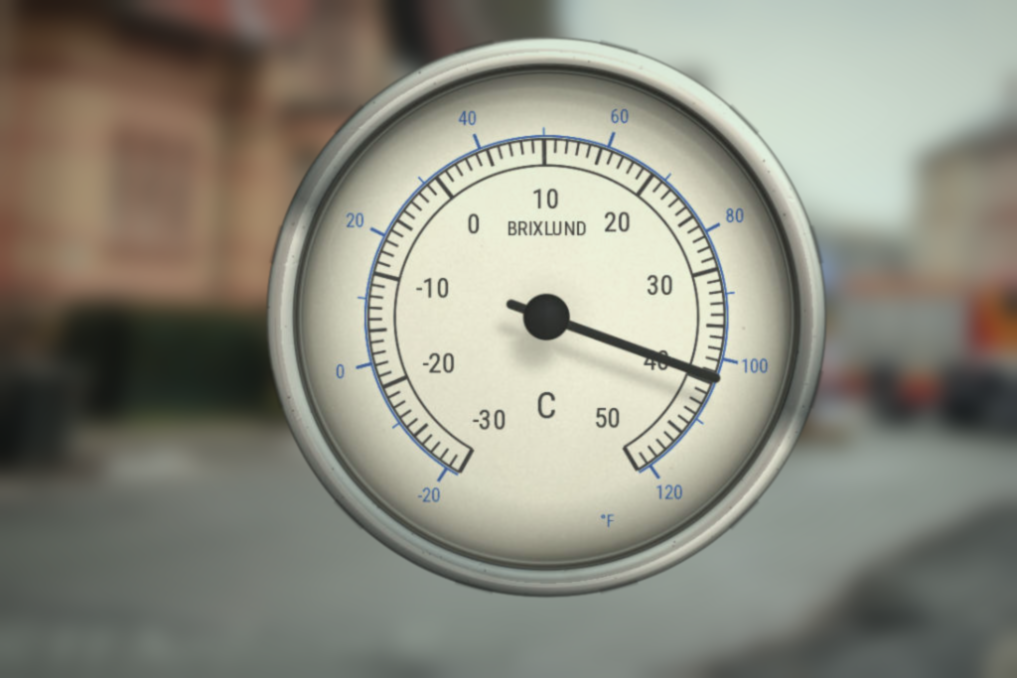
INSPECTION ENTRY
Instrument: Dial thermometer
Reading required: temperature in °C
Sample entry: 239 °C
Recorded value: 39.5 °C
